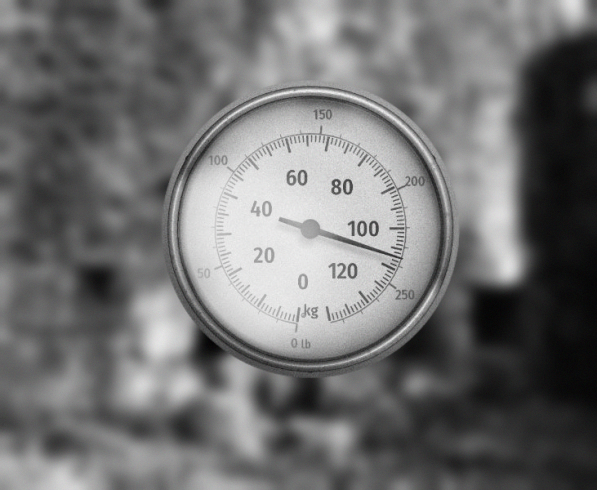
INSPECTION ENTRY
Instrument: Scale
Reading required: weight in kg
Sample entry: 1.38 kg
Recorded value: 107 kg
